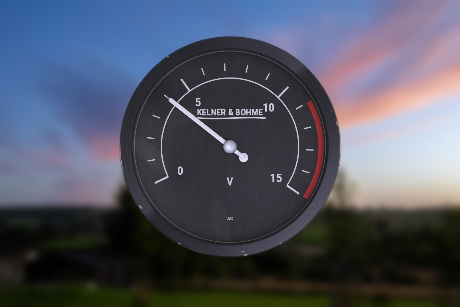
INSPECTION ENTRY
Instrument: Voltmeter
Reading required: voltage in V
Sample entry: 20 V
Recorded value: 4 V
